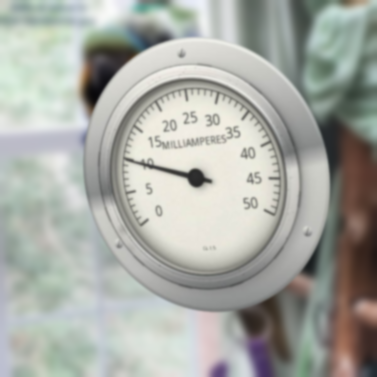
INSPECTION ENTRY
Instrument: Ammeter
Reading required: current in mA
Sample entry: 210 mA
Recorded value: 10 mA
